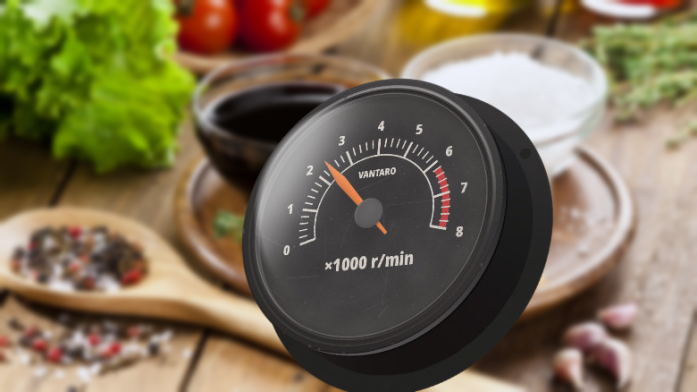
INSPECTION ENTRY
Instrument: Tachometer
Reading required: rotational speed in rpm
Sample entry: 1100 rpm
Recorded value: 2400 rpm
